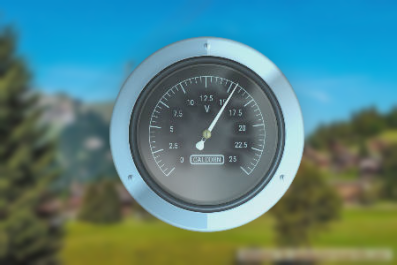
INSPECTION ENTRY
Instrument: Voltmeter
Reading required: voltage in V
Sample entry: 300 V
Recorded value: 15.5 V
